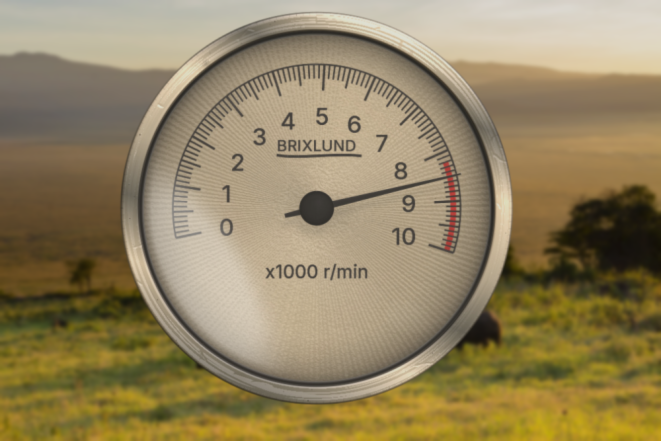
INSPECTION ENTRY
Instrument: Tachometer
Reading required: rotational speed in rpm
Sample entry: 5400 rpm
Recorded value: 8500 rpm
